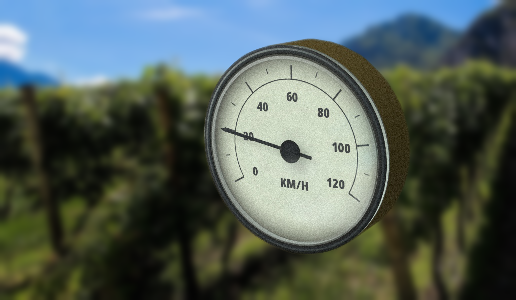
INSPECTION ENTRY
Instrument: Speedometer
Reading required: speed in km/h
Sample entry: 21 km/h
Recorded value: 20 km/h
